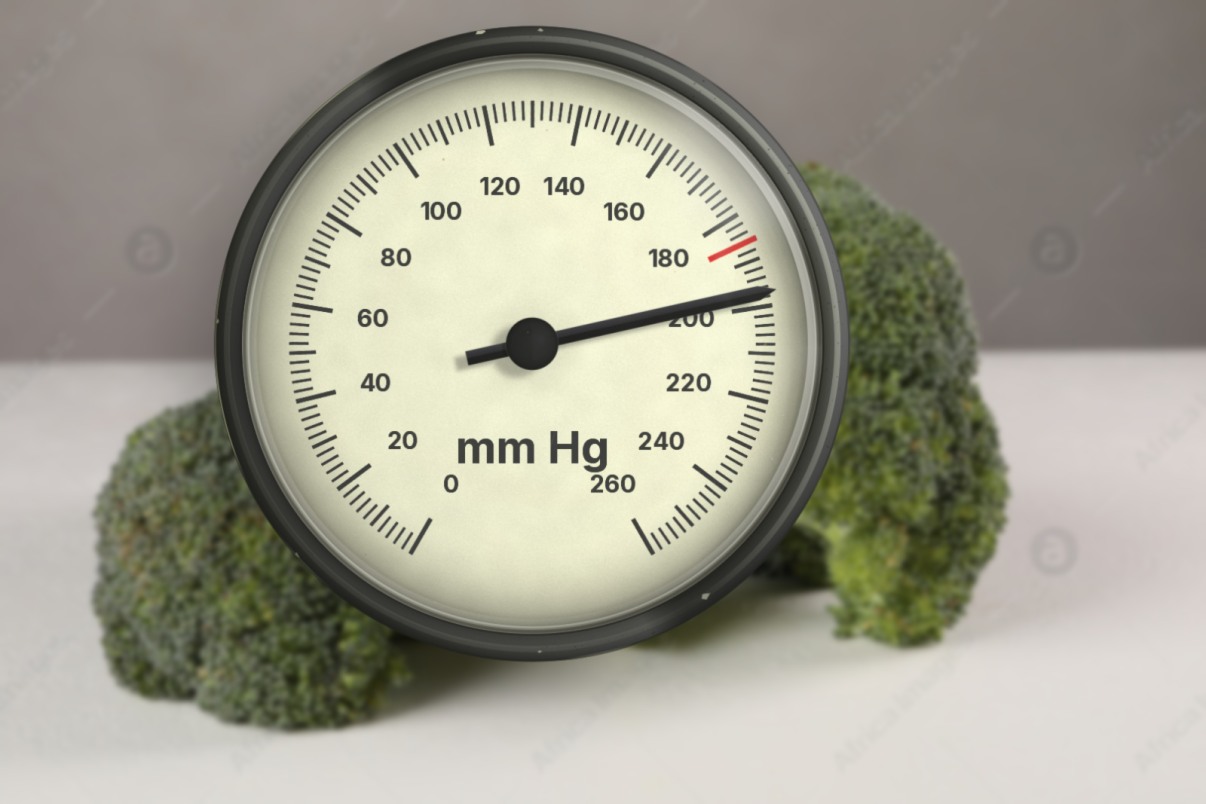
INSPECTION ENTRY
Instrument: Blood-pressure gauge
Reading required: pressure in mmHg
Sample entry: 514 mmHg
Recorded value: 197 mmHg
